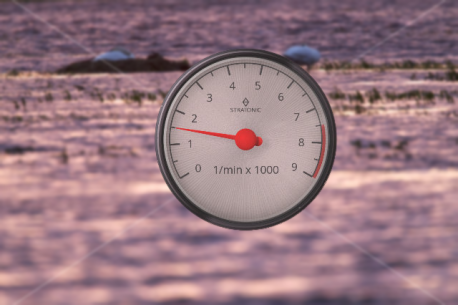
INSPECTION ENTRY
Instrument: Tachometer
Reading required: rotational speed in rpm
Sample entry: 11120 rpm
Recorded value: 1500 rpm
